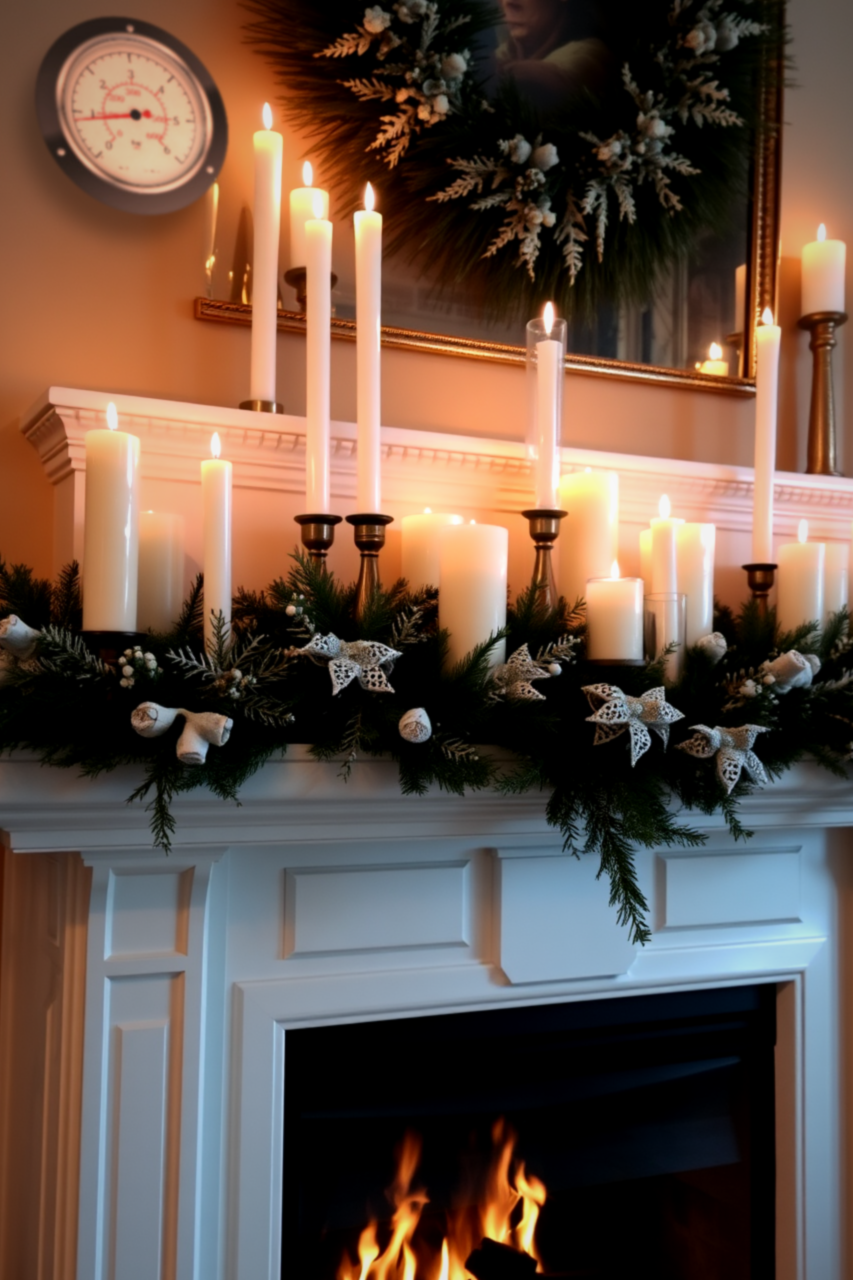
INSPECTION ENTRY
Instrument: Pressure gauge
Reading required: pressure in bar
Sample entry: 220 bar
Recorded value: 0.8 bar
